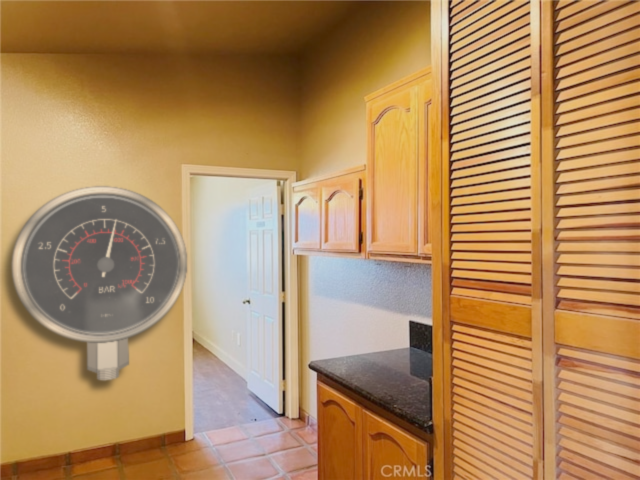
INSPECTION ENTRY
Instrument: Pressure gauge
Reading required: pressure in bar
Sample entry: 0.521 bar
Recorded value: 5.5 bar
